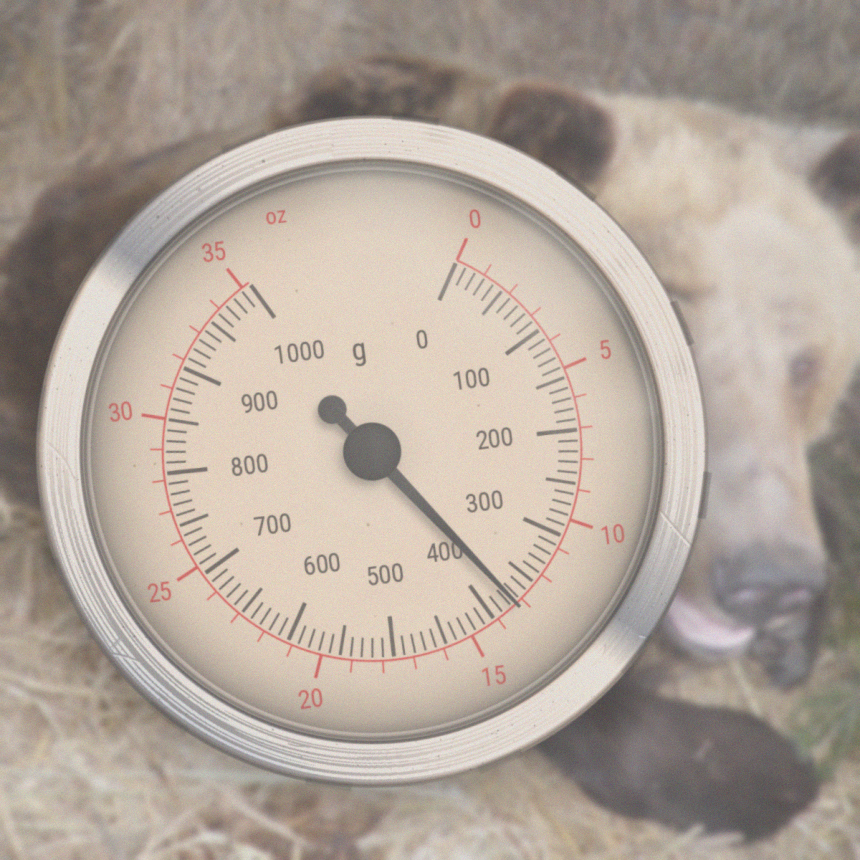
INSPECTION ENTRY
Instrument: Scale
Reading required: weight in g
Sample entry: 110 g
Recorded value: 375 g
